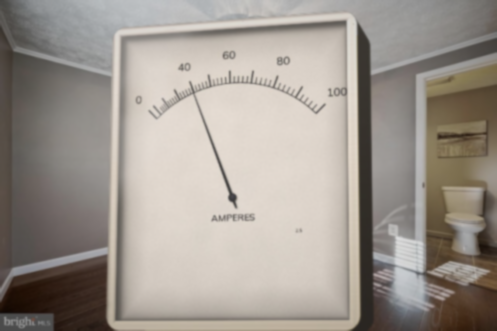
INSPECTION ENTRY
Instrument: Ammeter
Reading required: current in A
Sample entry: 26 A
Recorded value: 40 A
